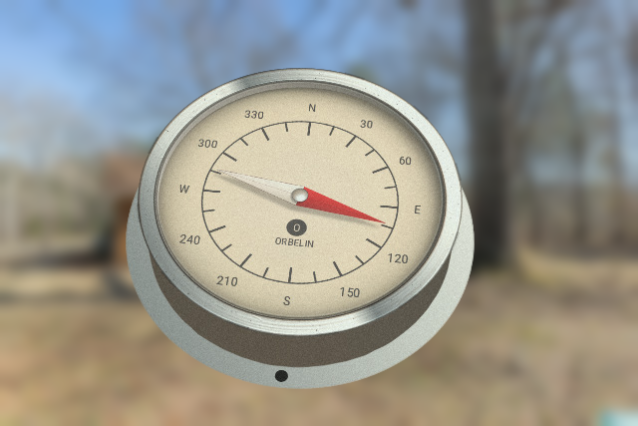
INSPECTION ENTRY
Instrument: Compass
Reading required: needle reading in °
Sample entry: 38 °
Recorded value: 105 °
